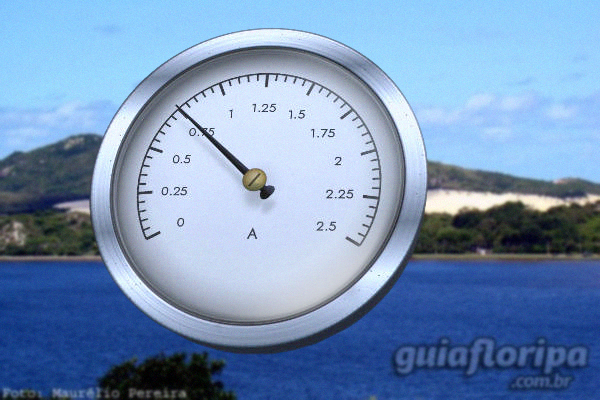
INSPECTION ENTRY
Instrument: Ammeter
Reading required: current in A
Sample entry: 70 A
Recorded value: 0.75 A
